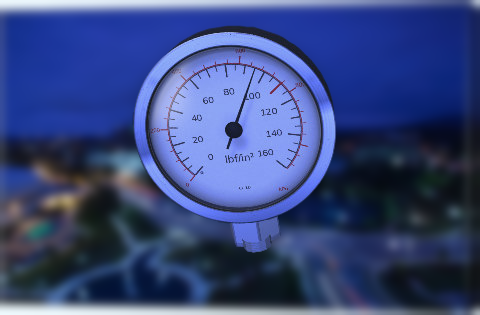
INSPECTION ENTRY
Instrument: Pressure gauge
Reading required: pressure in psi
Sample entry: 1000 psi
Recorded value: 95 psi
